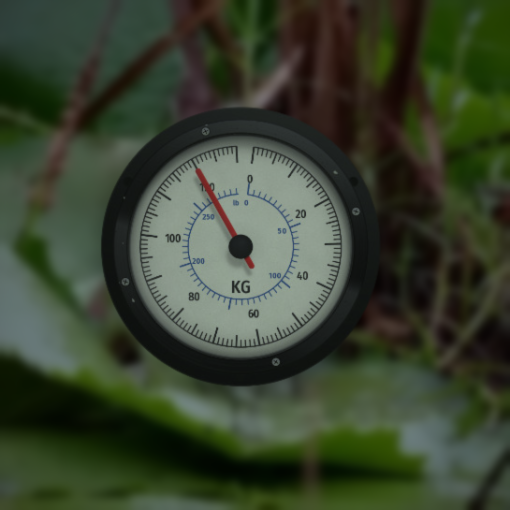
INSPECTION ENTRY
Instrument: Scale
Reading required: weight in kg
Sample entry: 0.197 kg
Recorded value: 120 kg
